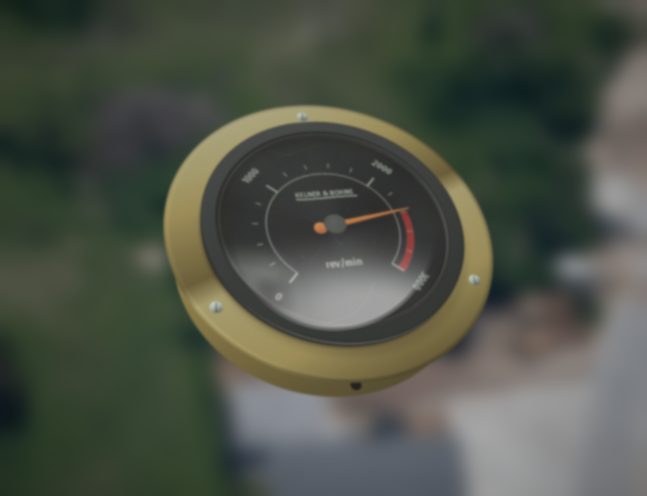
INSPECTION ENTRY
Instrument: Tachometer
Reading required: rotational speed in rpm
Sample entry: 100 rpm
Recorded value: 2400 rpm
